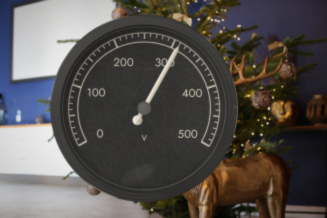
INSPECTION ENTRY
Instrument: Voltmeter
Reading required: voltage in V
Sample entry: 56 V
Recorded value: 310 V
